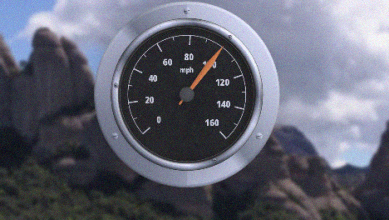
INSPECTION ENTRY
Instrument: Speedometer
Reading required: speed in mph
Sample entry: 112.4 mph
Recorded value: 100 mph
